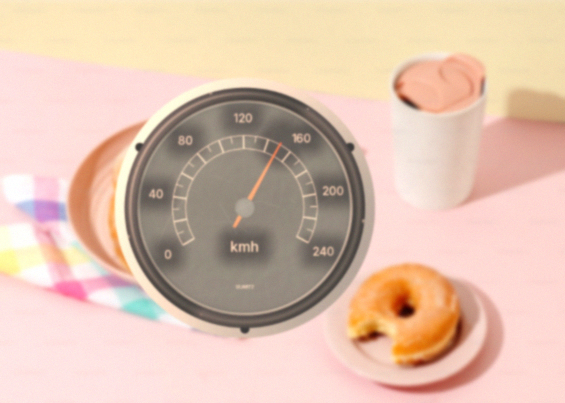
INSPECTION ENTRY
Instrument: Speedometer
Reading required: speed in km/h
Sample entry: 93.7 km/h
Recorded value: 150 km/h
